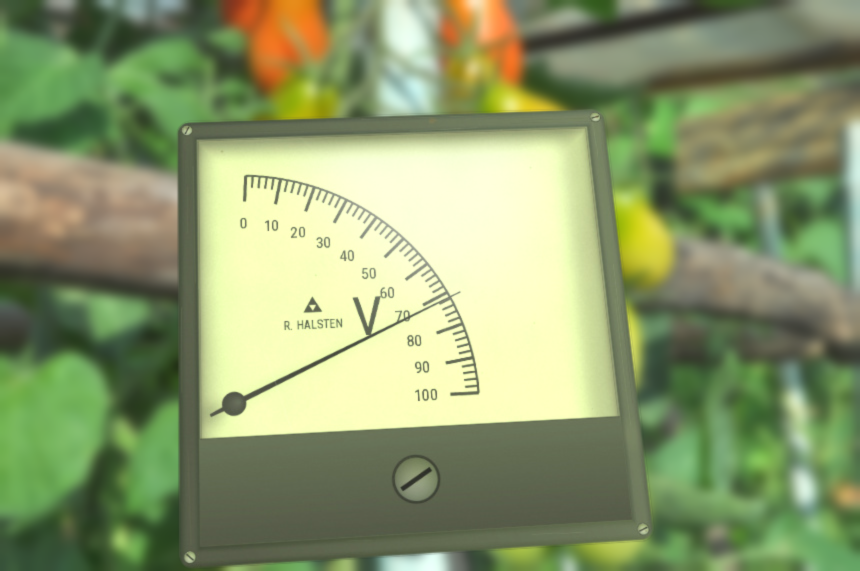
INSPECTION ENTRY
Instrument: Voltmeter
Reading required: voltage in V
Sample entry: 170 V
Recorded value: 72 V
